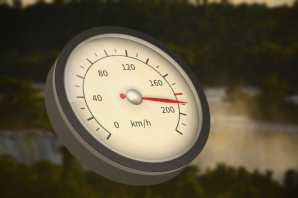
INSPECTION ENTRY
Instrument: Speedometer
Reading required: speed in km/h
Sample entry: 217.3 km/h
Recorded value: 190 km/h
